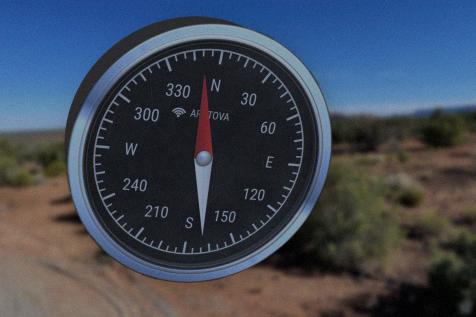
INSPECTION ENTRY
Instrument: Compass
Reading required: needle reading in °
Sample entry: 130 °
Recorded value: 350 °
